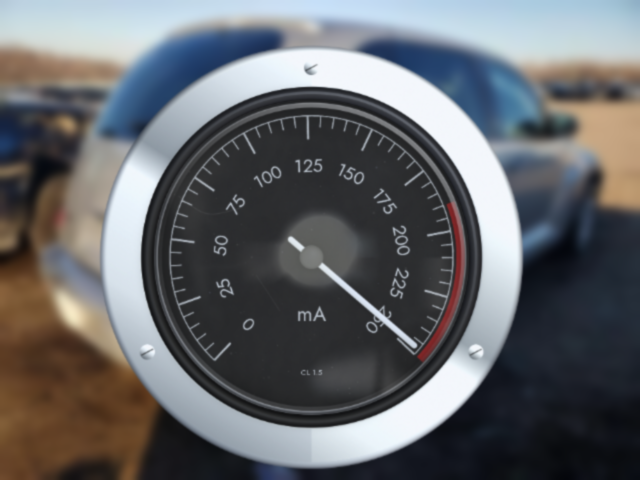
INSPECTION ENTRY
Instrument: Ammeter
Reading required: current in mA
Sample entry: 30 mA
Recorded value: 247.5 mA
